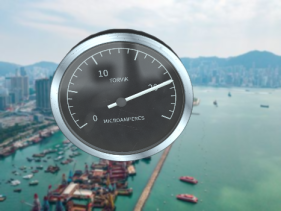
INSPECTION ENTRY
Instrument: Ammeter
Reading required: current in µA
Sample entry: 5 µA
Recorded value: 20 µA
